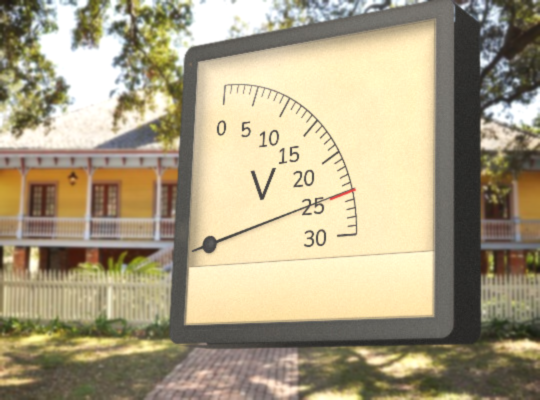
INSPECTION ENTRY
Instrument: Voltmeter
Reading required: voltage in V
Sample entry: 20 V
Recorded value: 25 V
